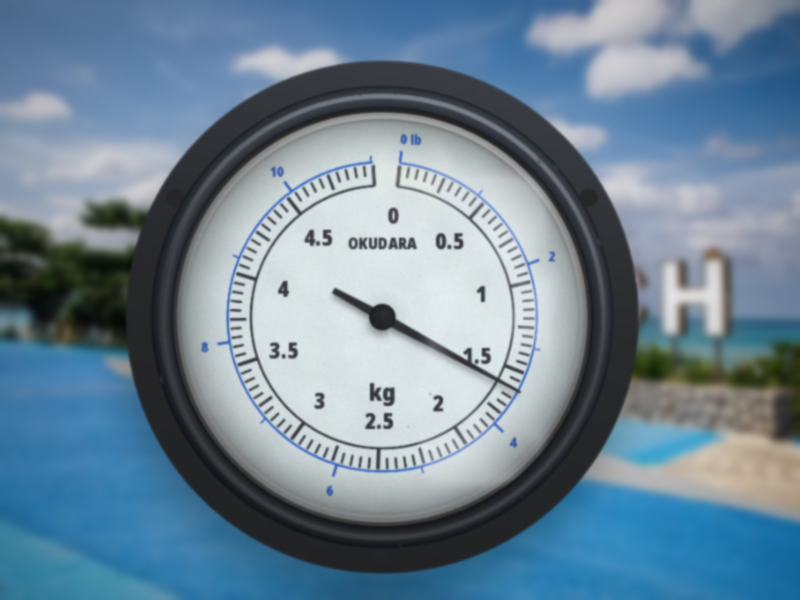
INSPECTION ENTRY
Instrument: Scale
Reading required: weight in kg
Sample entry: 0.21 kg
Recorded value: 1.6 kg
